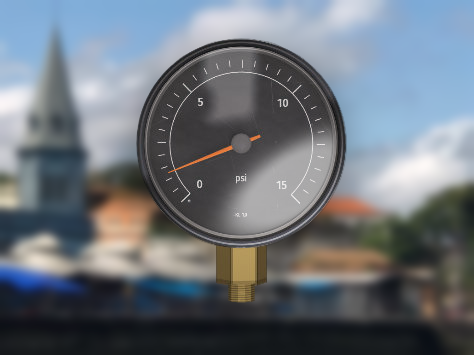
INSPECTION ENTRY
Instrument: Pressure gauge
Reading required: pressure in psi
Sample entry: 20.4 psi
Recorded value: 1.25 psi
